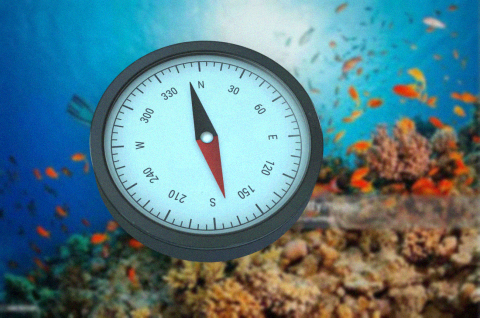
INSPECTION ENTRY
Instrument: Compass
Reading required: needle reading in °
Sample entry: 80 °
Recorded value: 170 °
